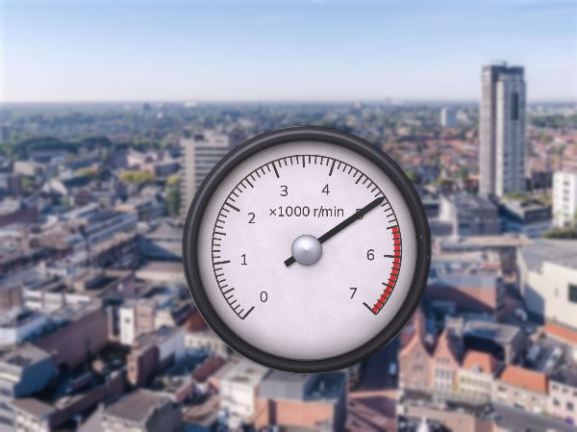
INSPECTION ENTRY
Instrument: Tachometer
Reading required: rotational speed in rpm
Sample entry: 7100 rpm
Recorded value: 5000 rpm
